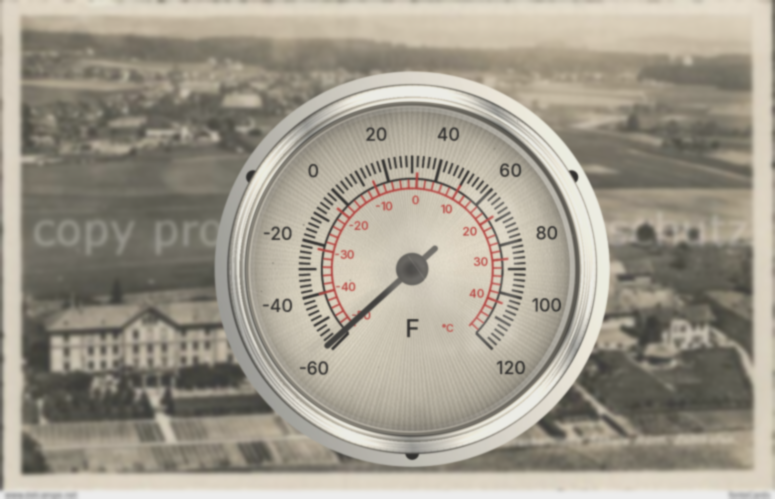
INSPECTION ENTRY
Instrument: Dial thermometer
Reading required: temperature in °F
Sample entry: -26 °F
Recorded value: -58 °F
